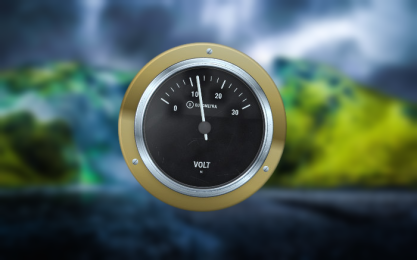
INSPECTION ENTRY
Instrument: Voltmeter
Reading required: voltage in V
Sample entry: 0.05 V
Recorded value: 12 V
